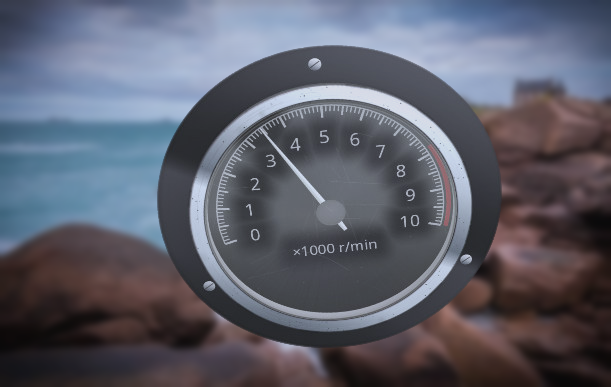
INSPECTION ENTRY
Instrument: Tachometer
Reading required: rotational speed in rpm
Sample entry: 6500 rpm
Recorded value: 3500 rpm
